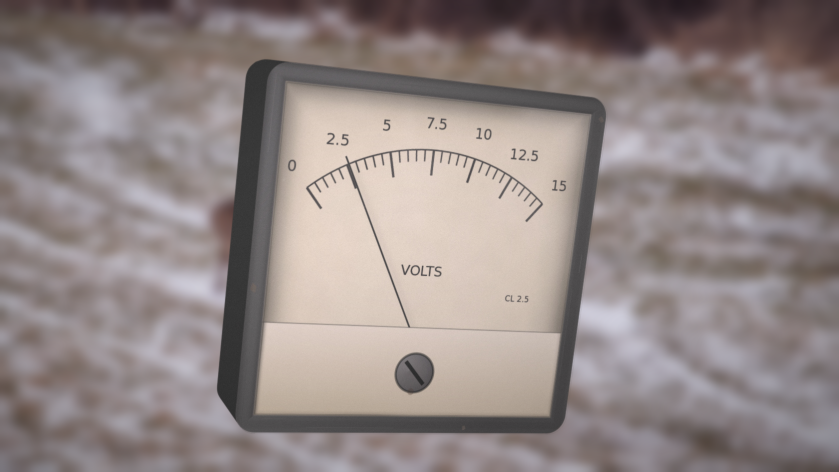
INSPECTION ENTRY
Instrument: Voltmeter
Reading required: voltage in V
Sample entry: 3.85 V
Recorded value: 2.5 V
